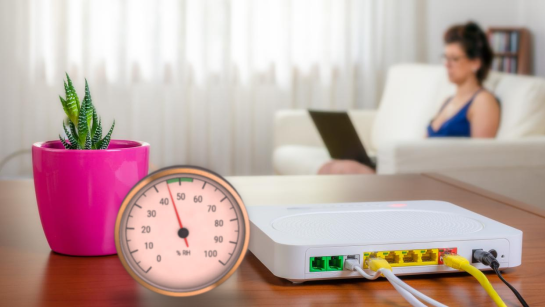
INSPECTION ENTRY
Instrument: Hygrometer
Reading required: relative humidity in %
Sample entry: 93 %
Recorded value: 45 %
